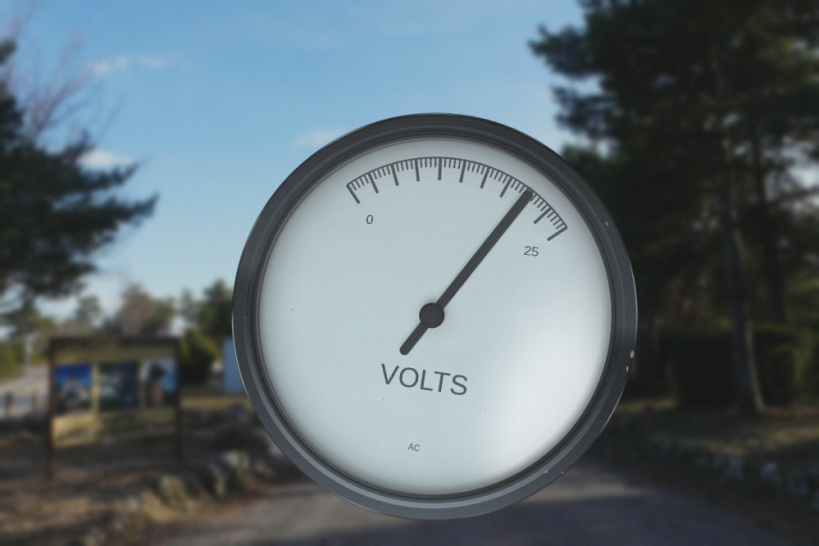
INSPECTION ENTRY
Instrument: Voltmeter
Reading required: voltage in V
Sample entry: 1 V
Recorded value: 20 V
